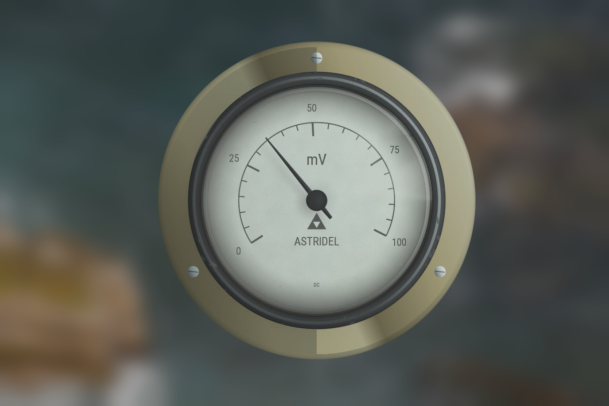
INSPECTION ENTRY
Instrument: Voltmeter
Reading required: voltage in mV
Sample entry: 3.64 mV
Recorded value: 35 mV
